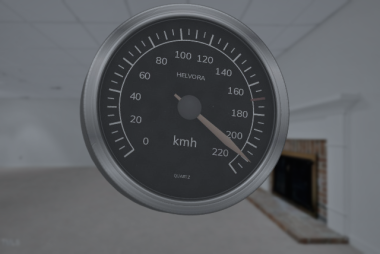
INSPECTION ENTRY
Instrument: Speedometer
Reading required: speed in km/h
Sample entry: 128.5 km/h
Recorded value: 210 km/h
